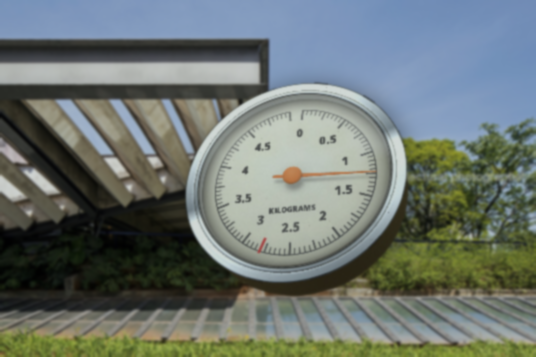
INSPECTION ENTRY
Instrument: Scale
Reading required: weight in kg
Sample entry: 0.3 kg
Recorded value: 1.25 kg
